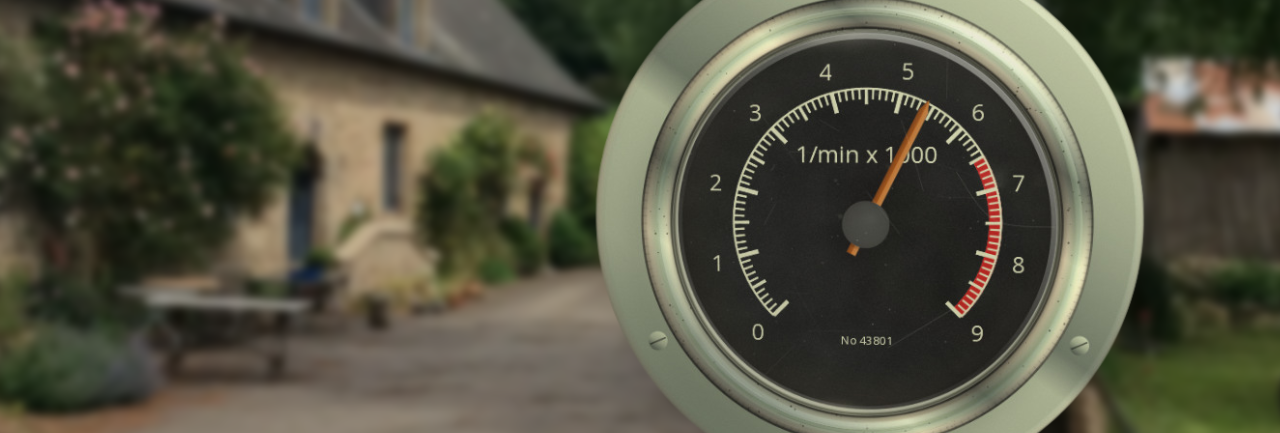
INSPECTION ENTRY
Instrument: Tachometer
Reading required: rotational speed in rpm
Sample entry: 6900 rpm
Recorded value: 5400 rpm
